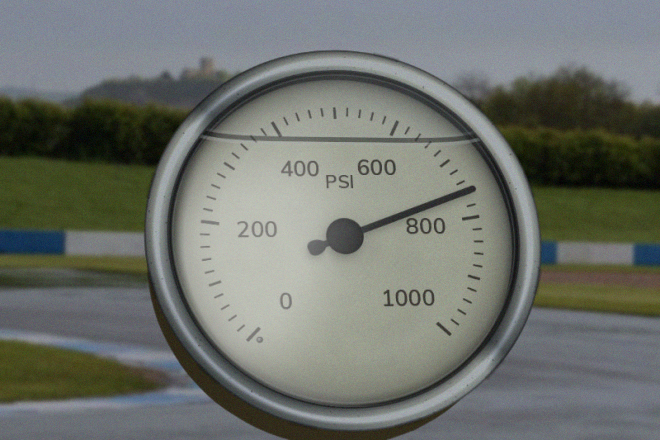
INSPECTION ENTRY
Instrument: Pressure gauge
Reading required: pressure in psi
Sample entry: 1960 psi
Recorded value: 760 psi
